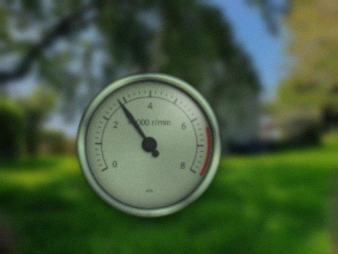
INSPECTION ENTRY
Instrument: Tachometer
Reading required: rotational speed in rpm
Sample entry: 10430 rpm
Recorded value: 2800 rpm
